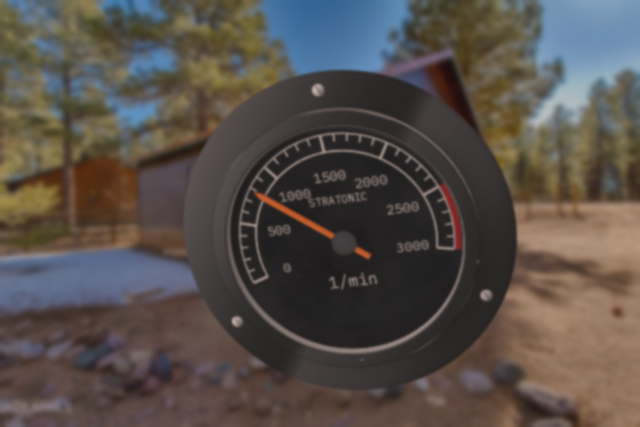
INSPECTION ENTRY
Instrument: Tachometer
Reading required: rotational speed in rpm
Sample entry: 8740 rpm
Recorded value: 800 rpm
